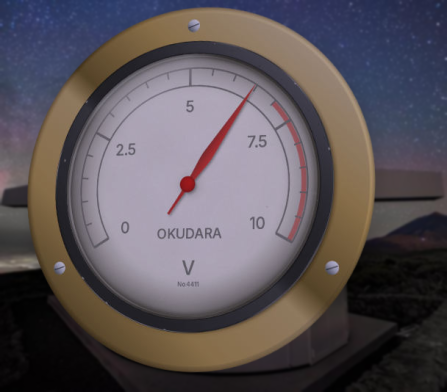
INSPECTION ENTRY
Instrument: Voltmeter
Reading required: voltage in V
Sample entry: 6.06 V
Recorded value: 6.5 V
